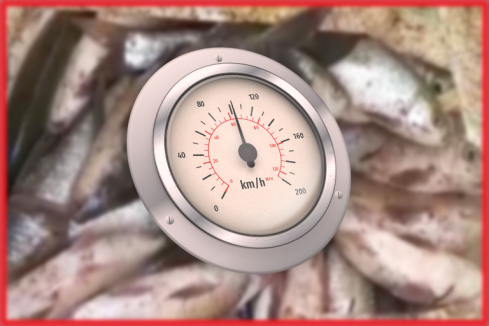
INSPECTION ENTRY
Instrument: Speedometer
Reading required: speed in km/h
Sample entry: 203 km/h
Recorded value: 100 km/h
